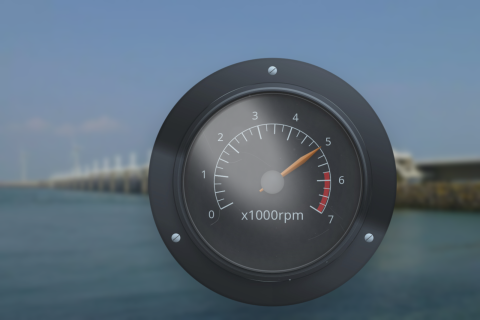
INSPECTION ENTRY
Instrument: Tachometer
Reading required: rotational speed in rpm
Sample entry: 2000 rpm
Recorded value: 5000 rpm
